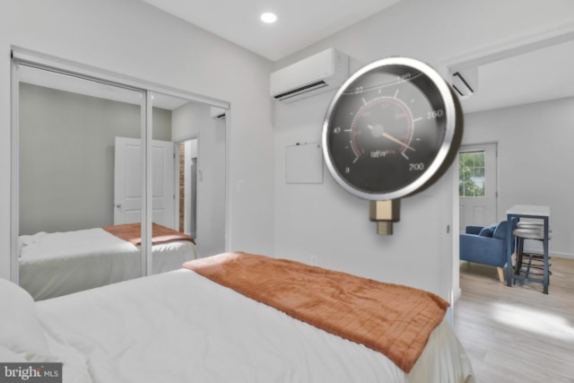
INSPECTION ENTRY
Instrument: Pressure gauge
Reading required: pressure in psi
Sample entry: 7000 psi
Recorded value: 190 psi
